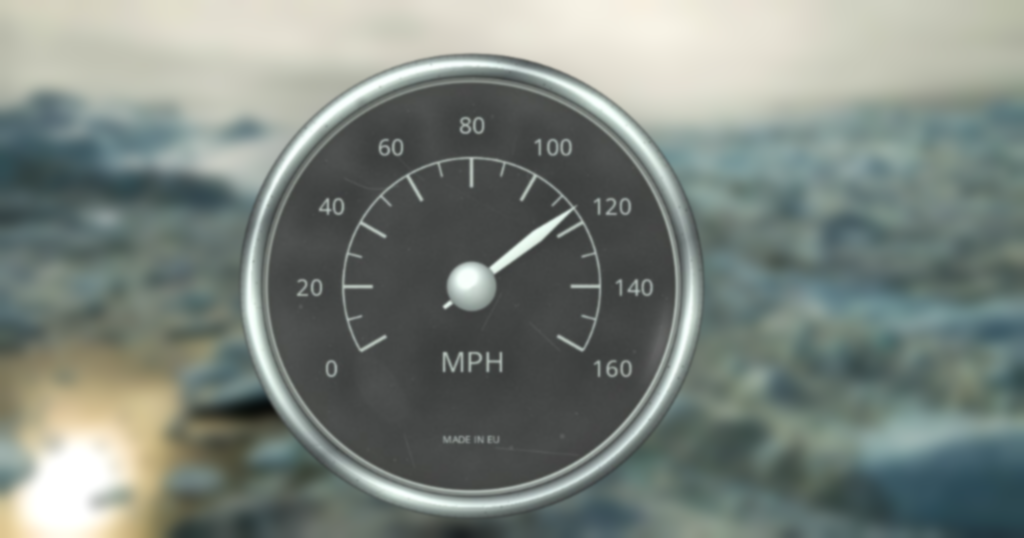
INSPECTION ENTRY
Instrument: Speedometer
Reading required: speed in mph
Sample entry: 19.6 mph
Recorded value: 115 mph
